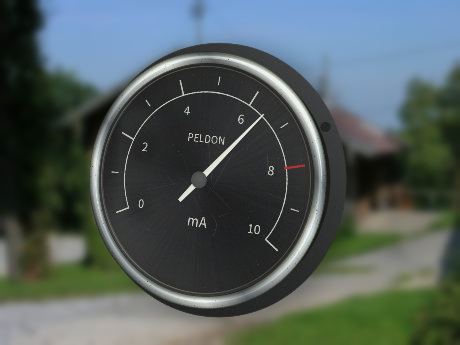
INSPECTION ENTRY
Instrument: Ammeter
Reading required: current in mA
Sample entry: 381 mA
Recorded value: 6.5 mA
